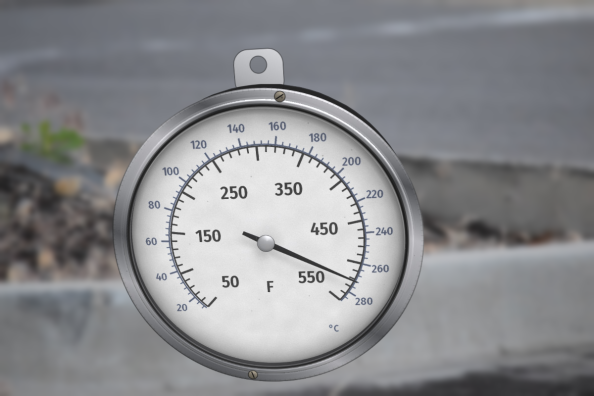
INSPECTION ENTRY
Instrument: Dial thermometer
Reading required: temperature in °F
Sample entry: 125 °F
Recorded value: 520 °F
